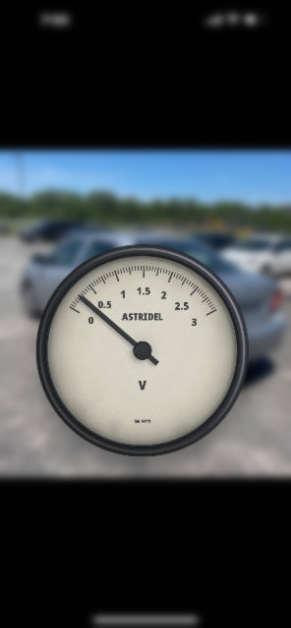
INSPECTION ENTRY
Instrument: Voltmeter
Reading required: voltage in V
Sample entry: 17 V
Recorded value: 0.25 V
